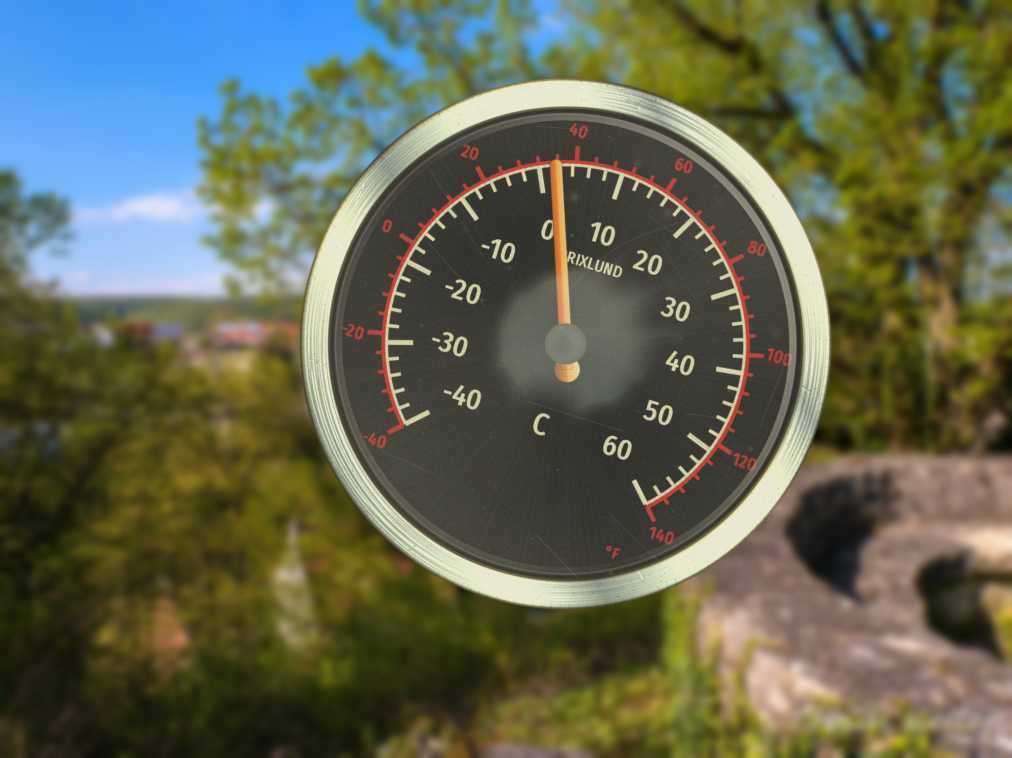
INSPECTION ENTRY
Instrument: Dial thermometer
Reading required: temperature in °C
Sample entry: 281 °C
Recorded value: 2 °C
